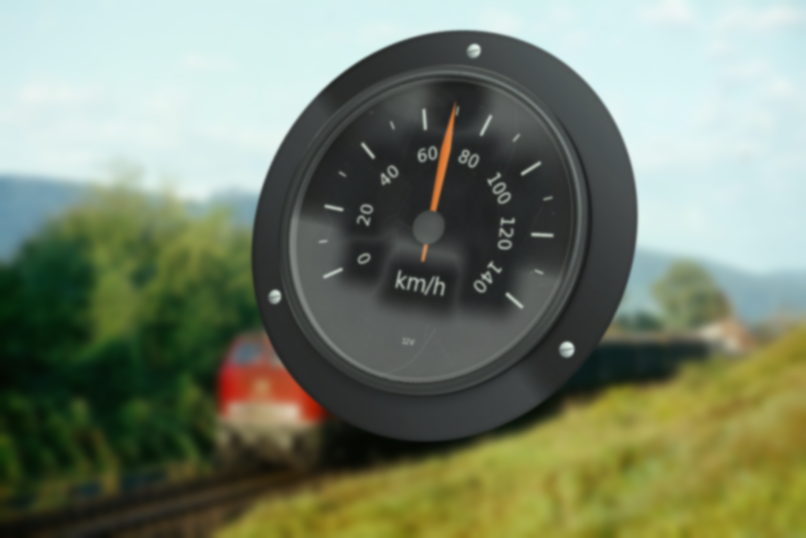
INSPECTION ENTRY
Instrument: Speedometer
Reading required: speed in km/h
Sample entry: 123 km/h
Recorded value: 70 km/h
